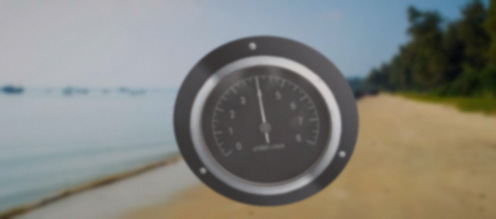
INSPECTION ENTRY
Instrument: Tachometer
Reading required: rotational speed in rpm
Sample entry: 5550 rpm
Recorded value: 4000 rpm
